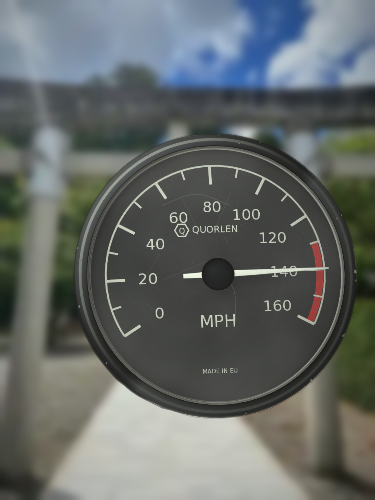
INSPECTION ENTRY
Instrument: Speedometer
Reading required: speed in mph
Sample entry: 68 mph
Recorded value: 140 mph
